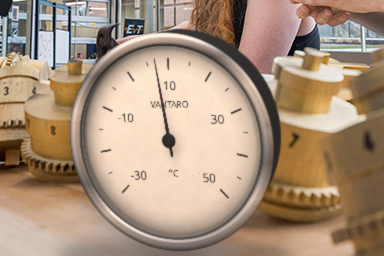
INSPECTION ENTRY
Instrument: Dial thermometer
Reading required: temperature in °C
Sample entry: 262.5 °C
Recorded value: 7.5 °C
